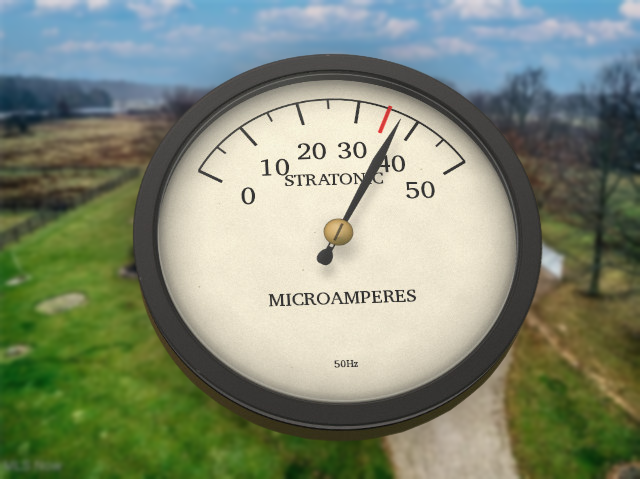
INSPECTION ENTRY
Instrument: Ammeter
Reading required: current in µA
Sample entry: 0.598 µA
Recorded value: 37.5 µA
